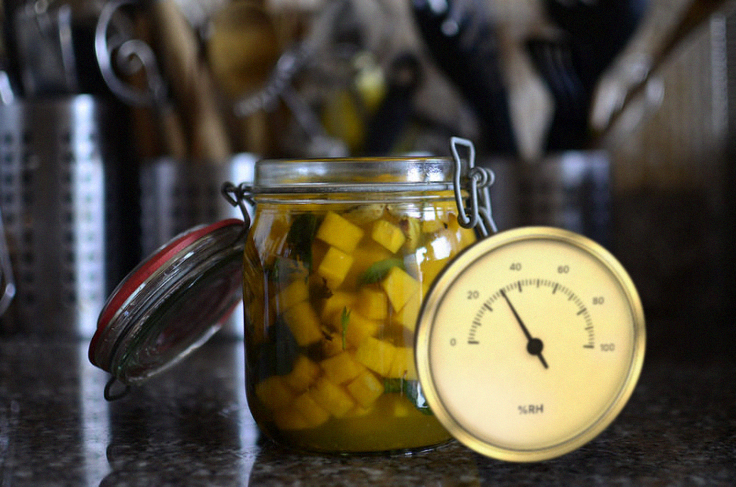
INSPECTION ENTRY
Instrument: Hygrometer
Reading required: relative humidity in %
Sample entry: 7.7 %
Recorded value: 30 %
